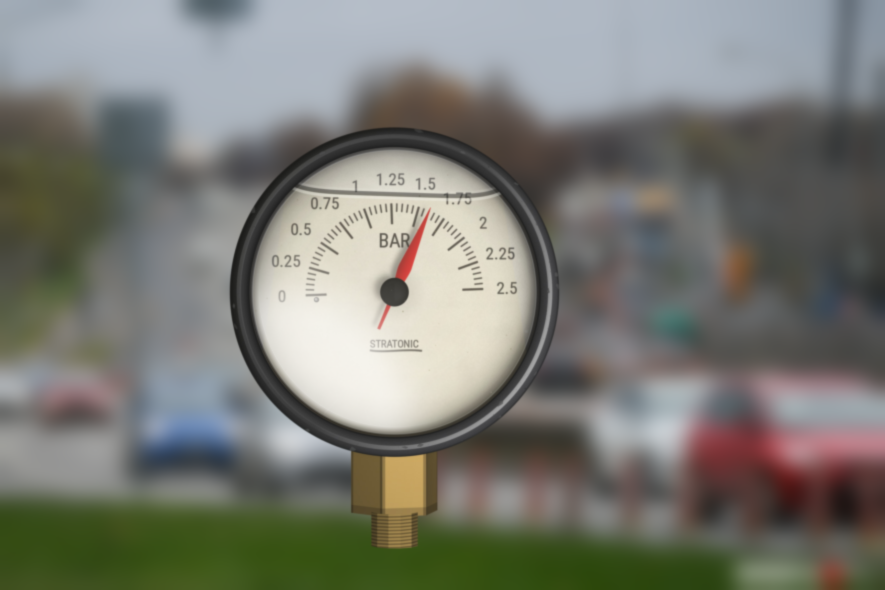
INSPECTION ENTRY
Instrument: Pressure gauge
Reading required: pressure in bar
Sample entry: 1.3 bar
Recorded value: 1.6 bar
